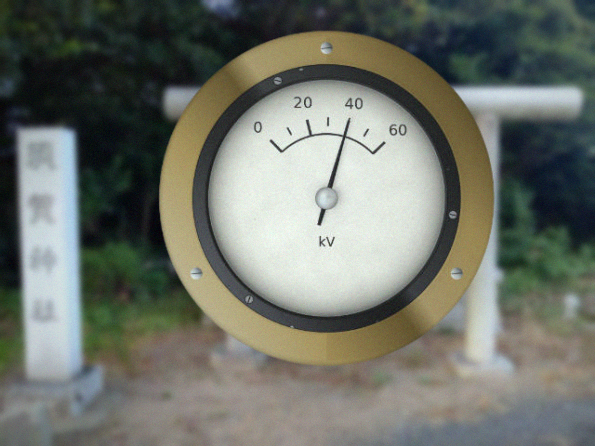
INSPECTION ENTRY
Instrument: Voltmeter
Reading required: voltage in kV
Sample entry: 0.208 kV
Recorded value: 40 kV
